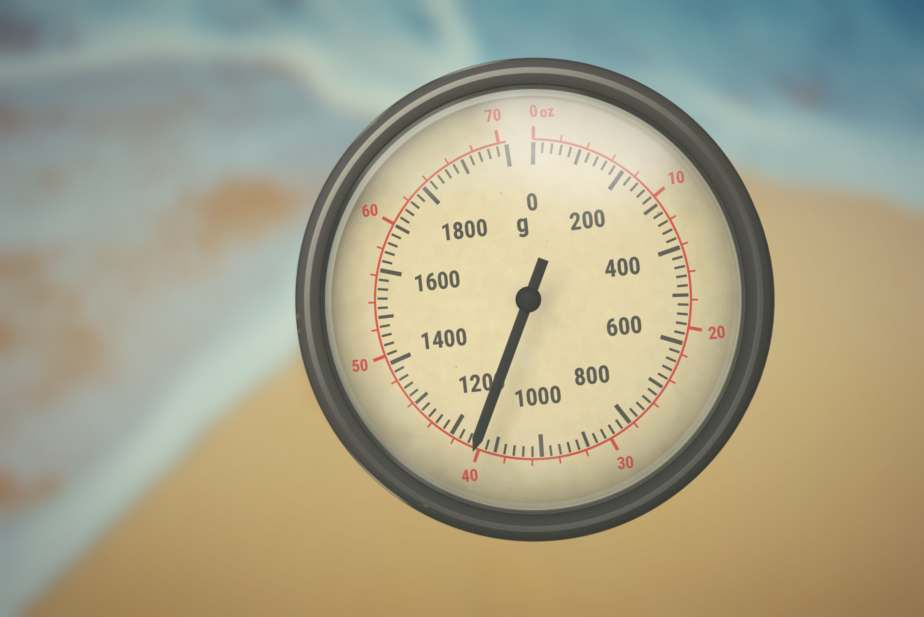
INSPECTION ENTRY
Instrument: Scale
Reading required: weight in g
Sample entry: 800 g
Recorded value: 1140 g
